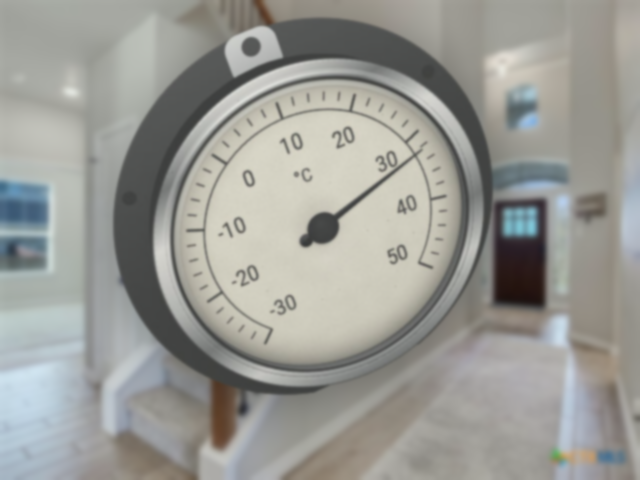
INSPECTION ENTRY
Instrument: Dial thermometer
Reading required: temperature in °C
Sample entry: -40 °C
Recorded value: 32 °C
